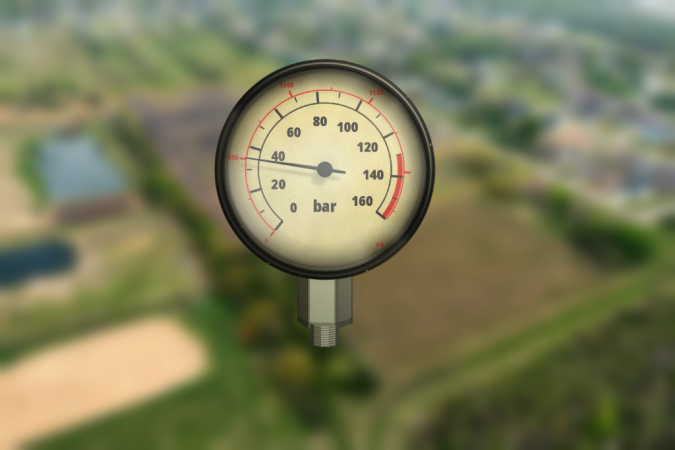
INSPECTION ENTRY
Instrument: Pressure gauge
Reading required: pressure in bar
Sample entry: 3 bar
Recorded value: 35 bar
